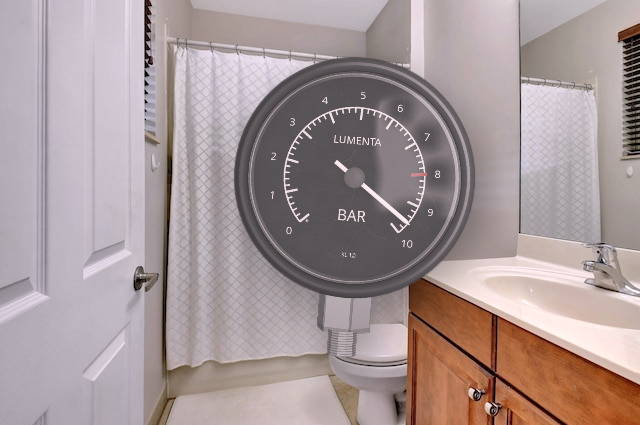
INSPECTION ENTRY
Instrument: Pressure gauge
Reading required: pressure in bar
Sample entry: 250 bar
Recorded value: 9.6 bar
